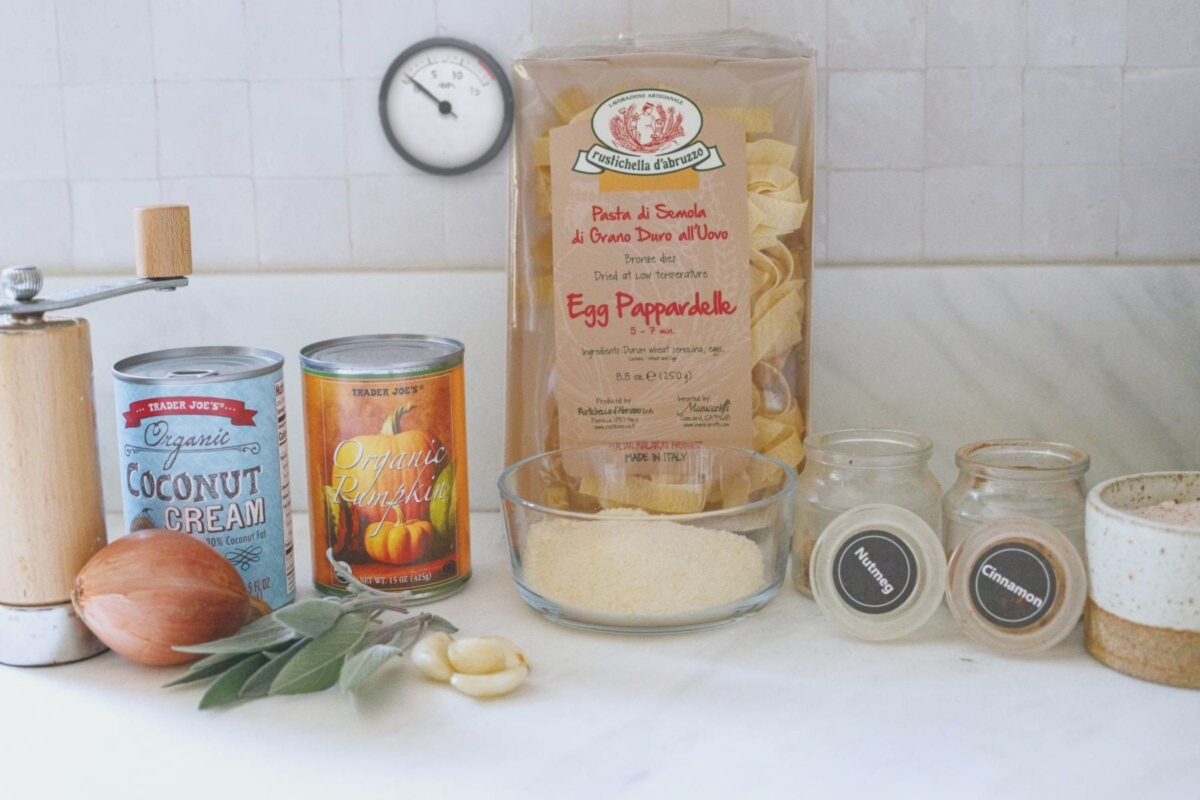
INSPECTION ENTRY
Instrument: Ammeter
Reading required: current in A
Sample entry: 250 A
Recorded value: 1 A
